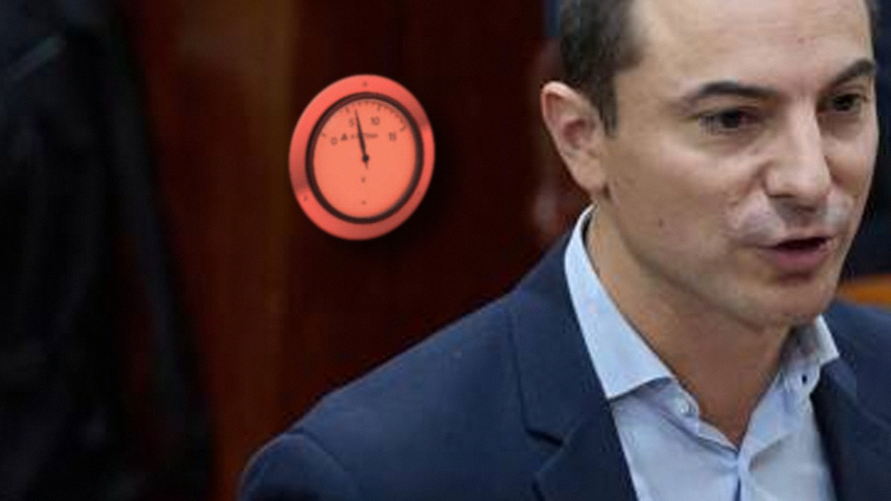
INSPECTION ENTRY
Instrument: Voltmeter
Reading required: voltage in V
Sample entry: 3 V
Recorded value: 6 V
